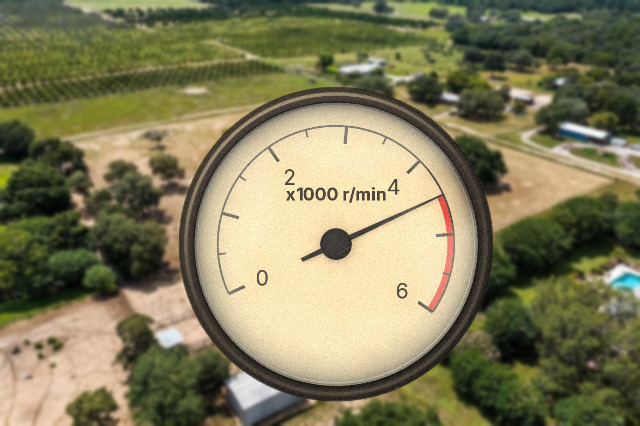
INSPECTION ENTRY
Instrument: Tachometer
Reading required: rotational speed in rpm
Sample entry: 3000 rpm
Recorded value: 4500 rpm
